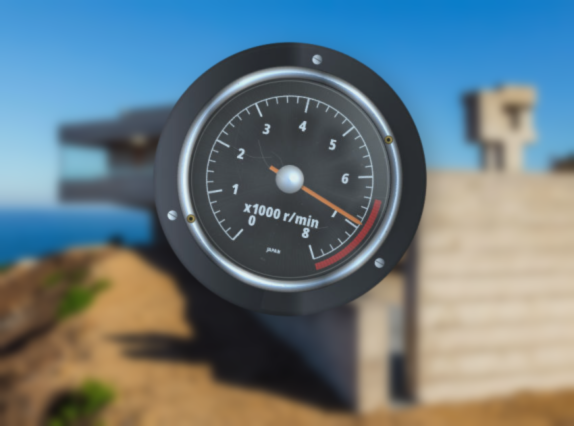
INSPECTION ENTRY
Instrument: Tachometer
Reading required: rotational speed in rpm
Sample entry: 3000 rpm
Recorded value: 6900 rpm
